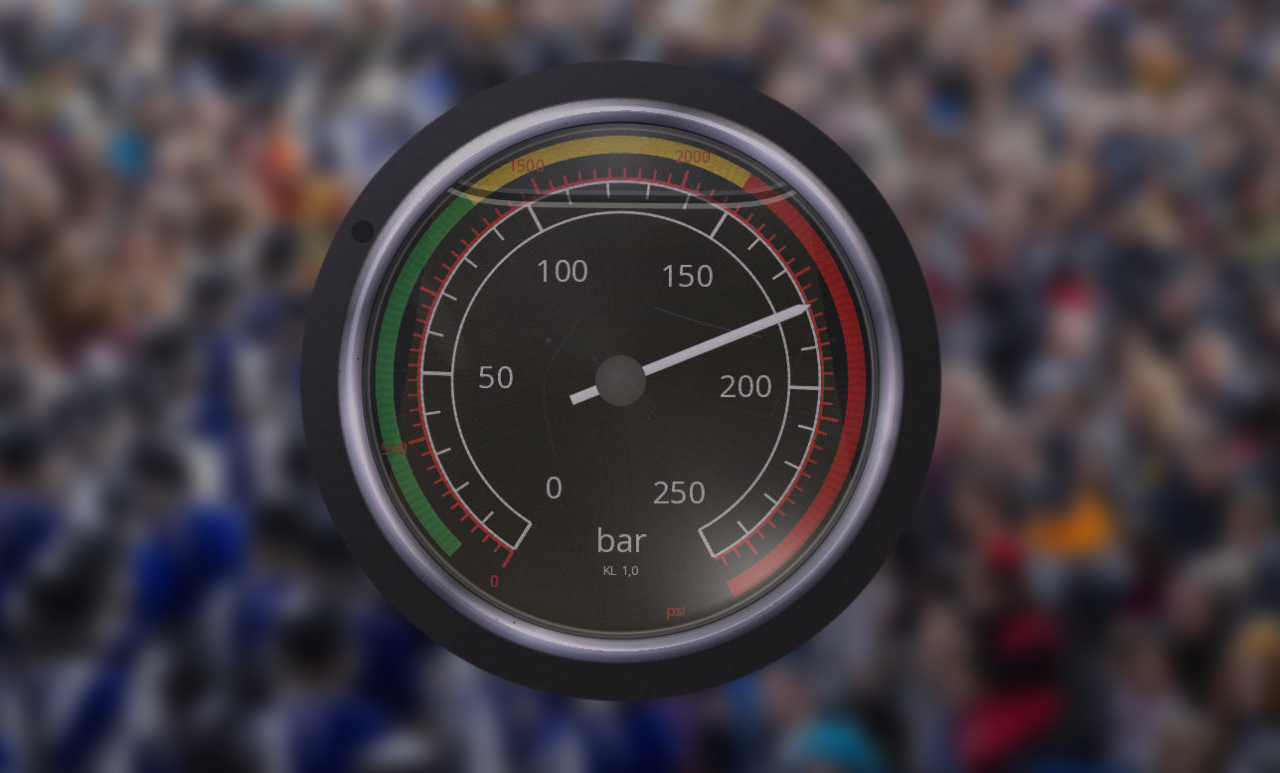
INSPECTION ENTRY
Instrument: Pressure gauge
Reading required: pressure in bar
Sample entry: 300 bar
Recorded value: 180 bar
